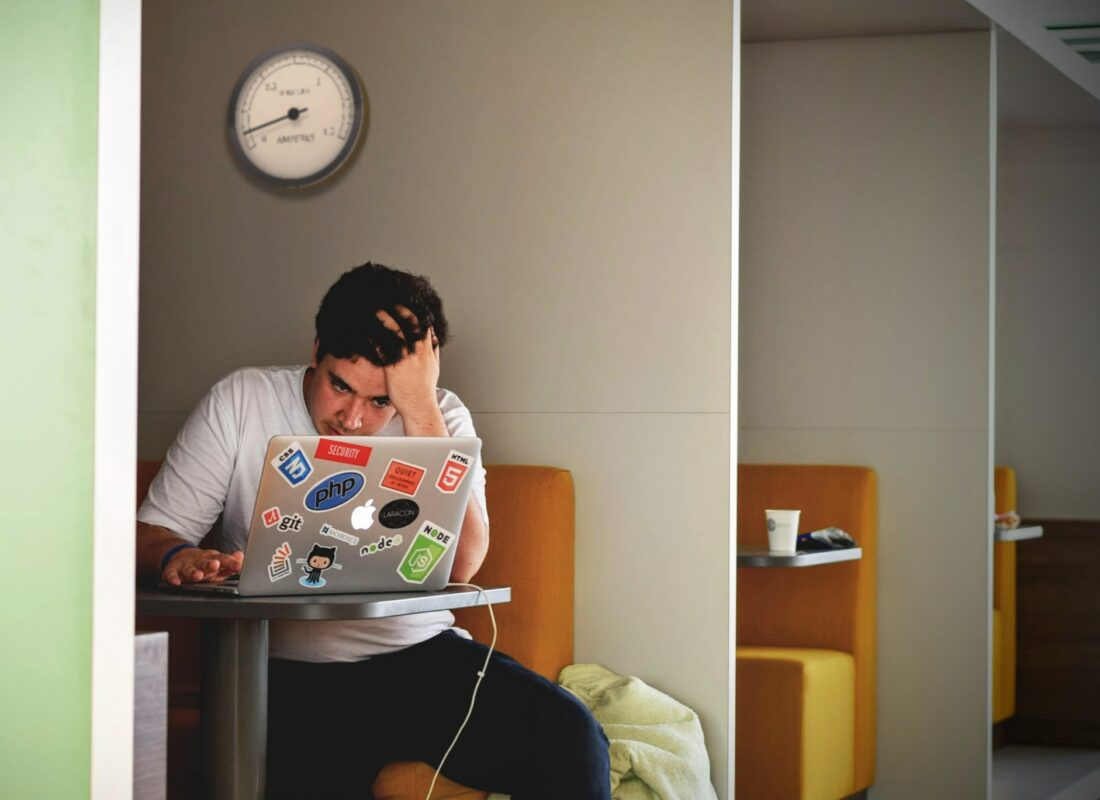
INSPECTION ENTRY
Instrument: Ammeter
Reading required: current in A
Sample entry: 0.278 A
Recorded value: 0.1 A
